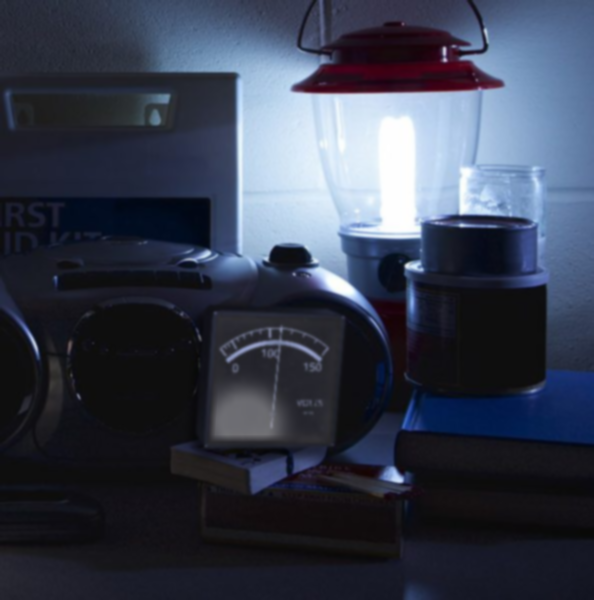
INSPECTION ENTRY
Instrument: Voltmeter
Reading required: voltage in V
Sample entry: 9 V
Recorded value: 110 V
